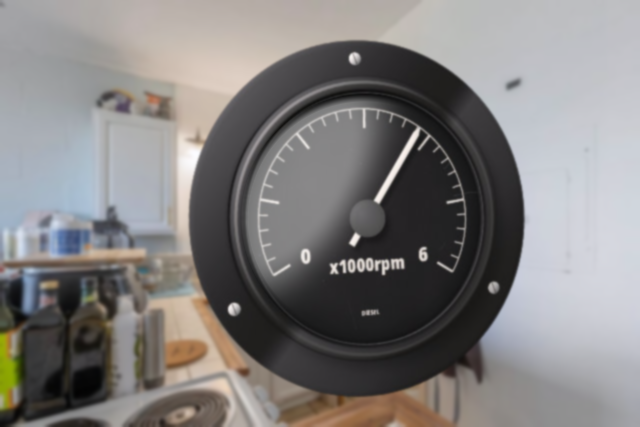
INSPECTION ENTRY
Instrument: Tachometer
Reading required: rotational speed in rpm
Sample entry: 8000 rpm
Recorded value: 3800 rpm
